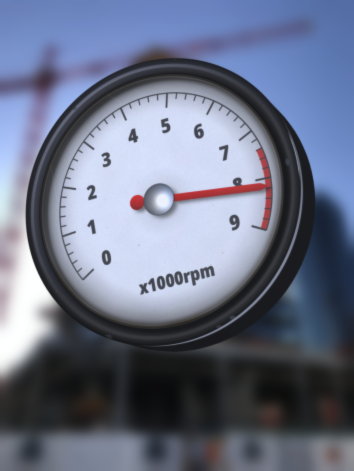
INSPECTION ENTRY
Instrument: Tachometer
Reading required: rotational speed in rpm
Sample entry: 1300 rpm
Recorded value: 8200 rpm
